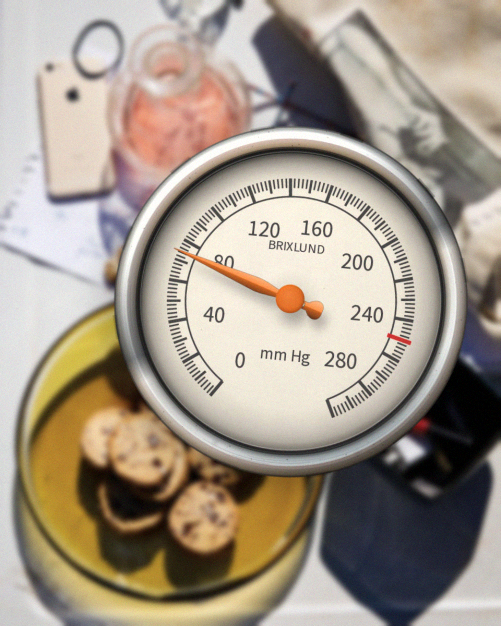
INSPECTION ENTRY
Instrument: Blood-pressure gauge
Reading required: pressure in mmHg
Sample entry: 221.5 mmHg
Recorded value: 74 mmHg
